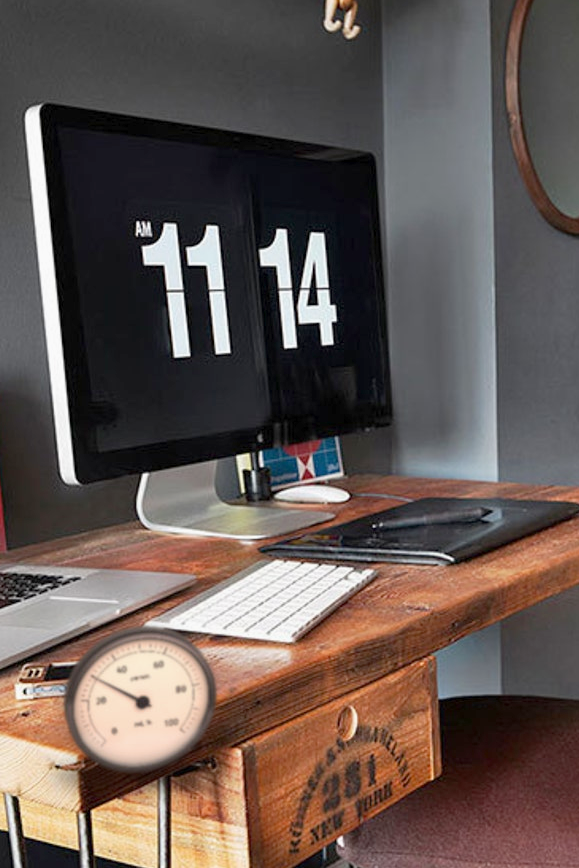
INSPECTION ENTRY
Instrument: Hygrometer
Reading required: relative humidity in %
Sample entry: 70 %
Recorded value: 30 %
